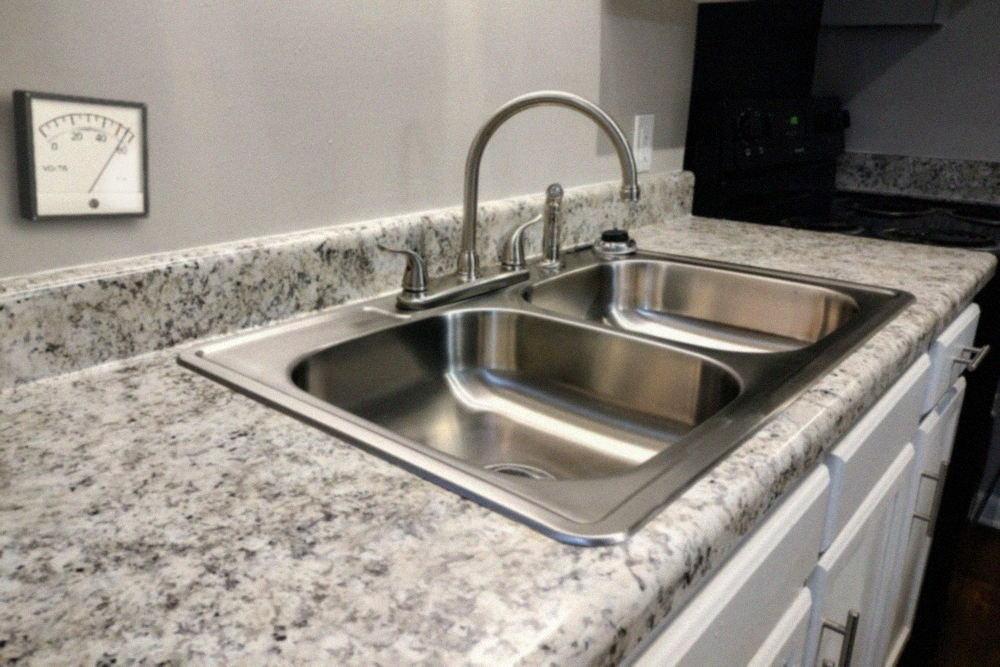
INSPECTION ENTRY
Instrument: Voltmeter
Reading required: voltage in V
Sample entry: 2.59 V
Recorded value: 55 V
